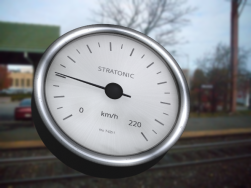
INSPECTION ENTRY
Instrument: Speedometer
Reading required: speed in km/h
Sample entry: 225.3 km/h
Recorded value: 40 km/h
